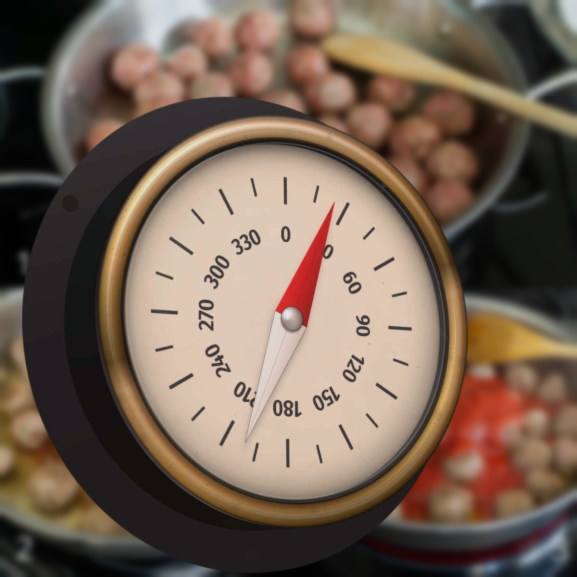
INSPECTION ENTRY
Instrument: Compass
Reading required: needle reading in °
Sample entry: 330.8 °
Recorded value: 22.5 °
